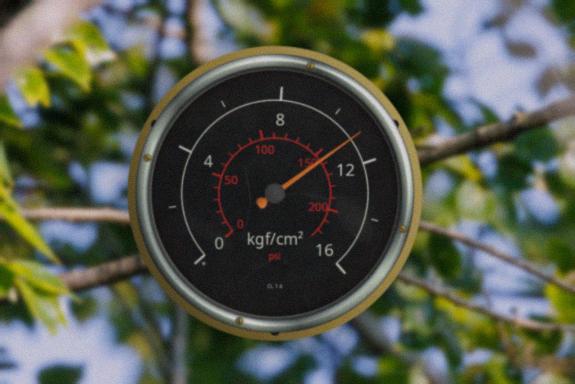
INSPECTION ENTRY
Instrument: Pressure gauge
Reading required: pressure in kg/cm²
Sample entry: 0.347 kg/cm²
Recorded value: 11 kg/cm²
